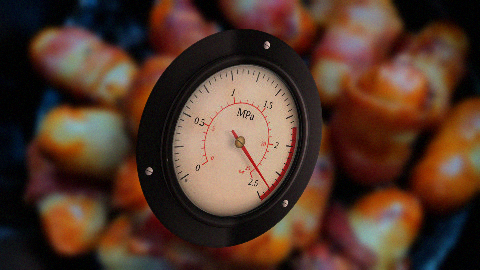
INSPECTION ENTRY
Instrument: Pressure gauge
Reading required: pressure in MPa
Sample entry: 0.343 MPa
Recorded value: 2.4 MPa
